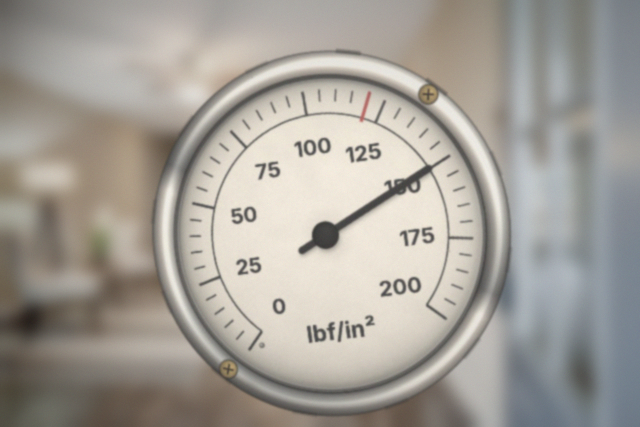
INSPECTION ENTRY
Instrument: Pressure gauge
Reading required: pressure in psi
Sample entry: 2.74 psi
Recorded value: 150 psi
